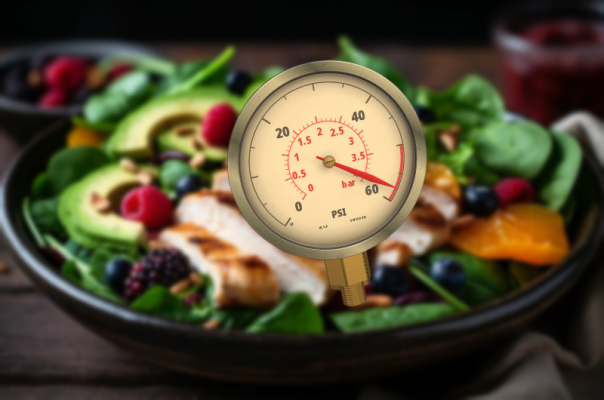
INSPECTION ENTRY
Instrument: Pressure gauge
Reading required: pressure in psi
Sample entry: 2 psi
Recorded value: 57.5 psi
